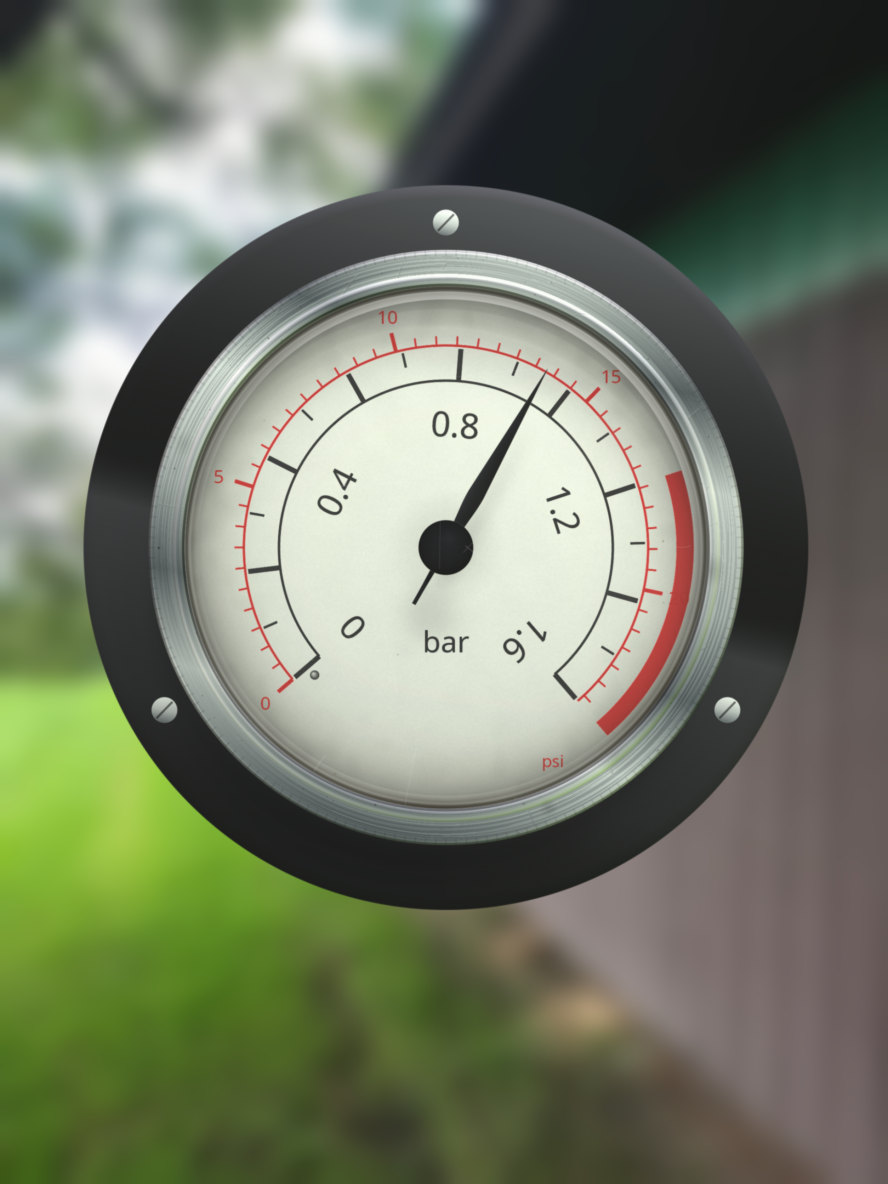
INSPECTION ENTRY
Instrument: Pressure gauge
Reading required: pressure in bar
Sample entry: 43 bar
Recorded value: 0.95 bar
